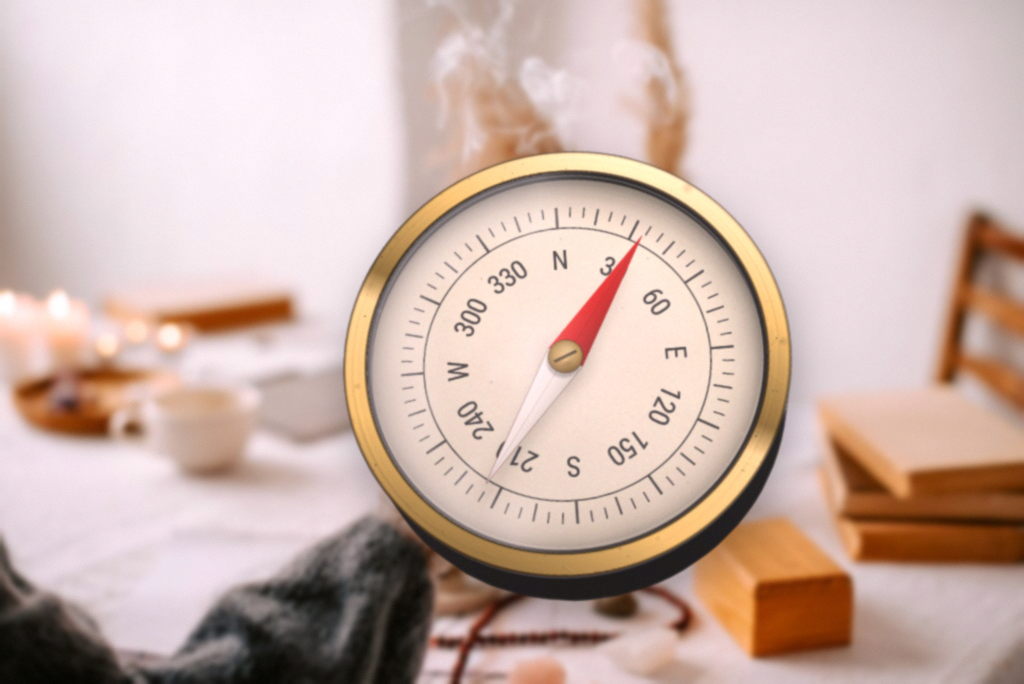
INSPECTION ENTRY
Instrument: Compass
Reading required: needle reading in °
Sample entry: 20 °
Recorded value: 35 °
